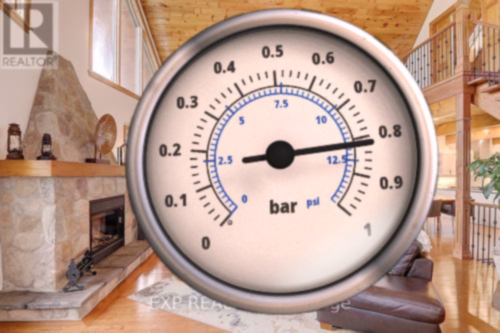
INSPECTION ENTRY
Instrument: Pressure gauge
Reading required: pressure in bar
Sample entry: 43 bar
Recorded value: 0.82 bar
